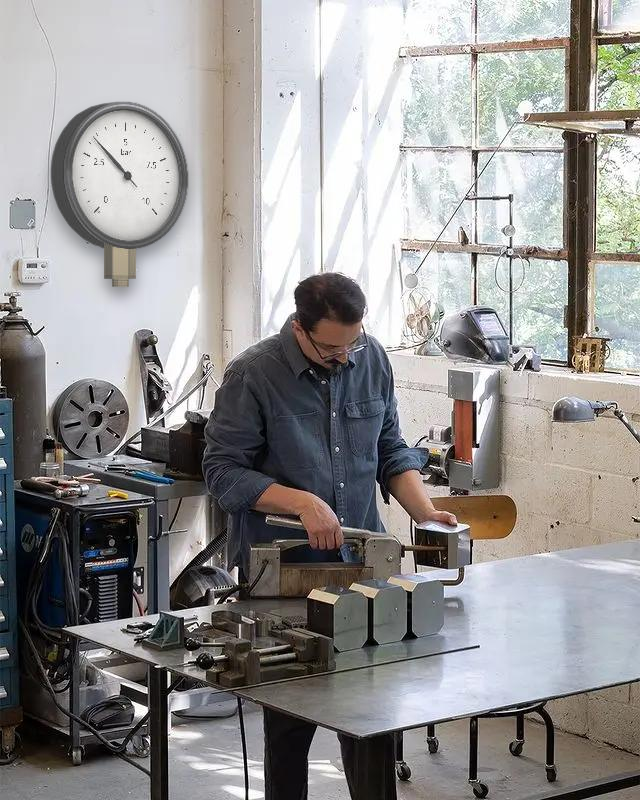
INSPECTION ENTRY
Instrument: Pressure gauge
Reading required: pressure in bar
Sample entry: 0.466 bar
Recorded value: 3.25 bar
